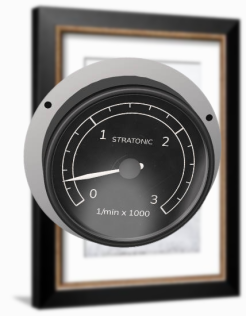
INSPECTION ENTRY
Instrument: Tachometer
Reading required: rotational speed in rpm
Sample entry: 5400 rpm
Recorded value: 300 rpm
